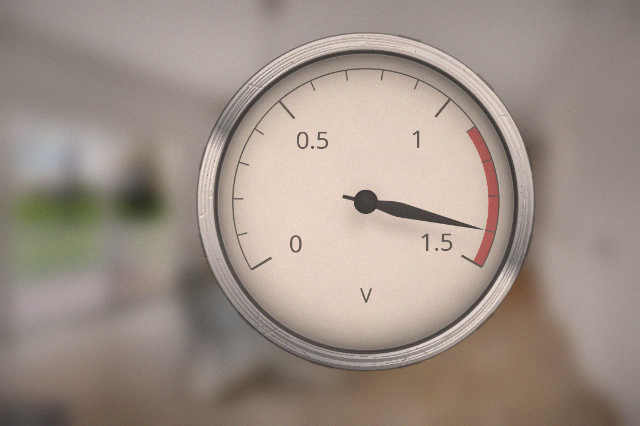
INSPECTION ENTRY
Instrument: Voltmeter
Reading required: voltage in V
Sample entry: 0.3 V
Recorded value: 1.4 V
